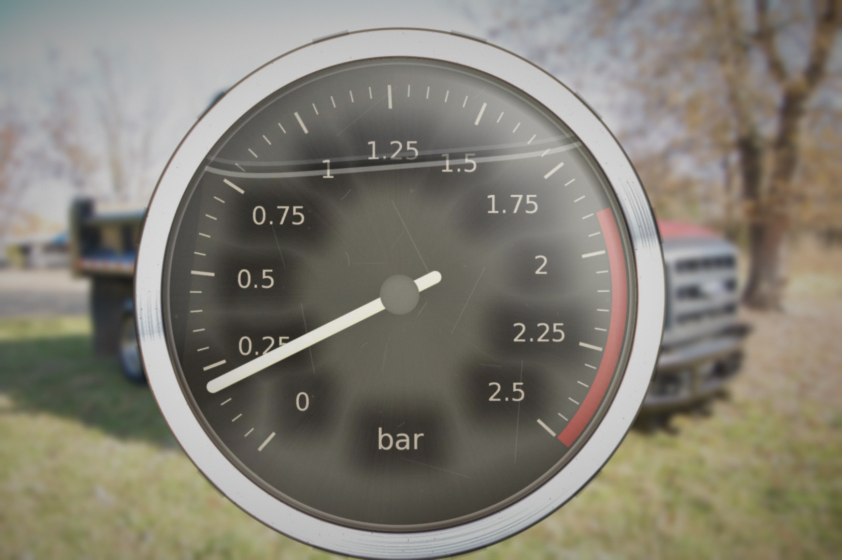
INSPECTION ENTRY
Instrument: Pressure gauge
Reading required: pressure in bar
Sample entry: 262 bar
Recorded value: 0.2 bar
